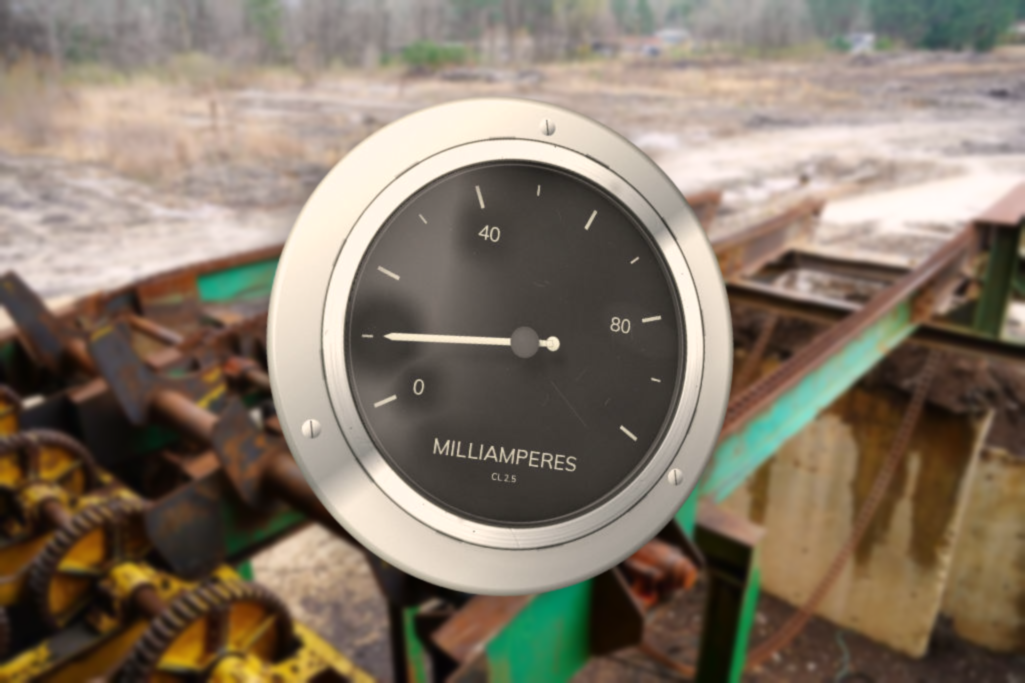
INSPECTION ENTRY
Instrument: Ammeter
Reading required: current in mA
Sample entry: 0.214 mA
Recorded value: 10 mA
